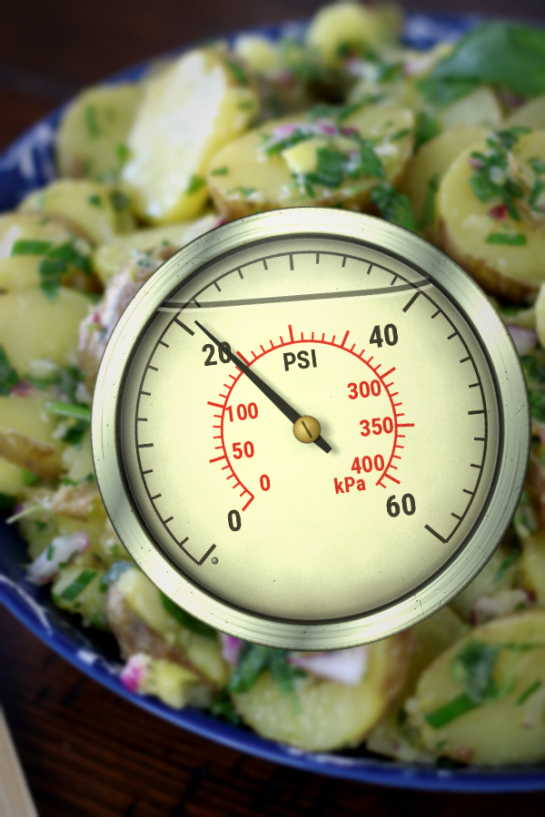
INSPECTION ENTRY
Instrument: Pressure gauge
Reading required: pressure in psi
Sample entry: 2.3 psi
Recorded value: 21 psi
